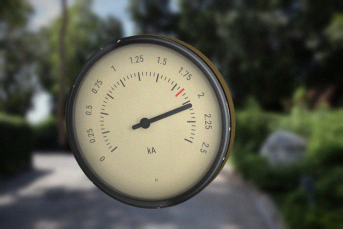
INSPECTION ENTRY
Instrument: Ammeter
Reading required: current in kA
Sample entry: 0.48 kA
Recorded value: 2.05 kA
